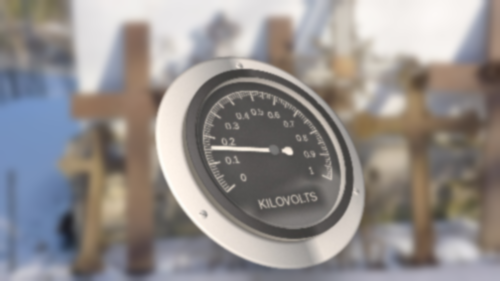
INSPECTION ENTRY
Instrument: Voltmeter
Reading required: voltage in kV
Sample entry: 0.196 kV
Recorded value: 0.15 kV
